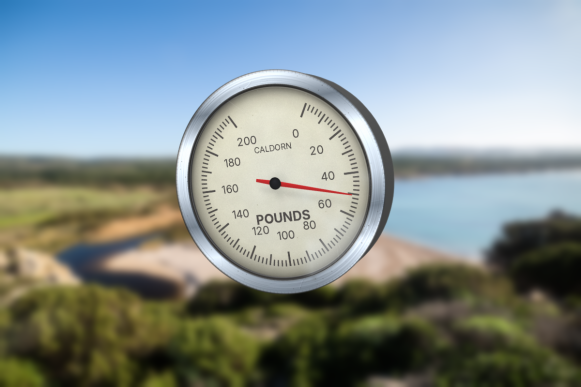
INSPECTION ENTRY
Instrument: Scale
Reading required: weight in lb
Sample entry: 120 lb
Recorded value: 50 lb
